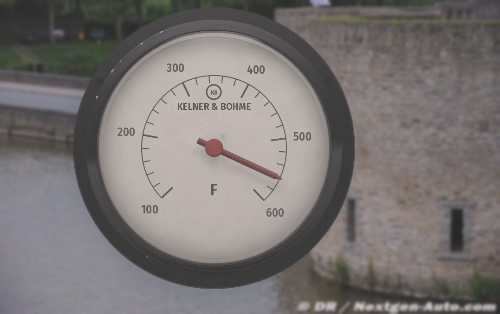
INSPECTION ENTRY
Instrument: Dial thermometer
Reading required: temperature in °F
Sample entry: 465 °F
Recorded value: 560 °F
